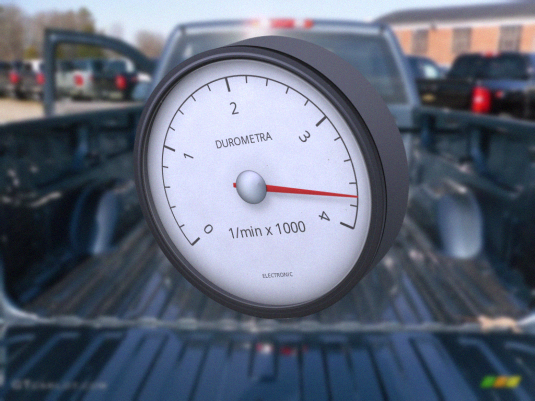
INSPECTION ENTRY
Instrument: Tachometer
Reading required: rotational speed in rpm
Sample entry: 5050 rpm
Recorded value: 3700 rpm
